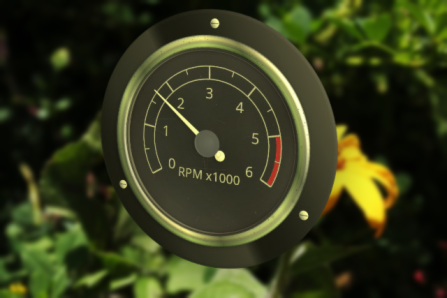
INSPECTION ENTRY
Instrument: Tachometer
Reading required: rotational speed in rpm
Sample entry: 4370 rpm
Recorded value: 1750 rpm
